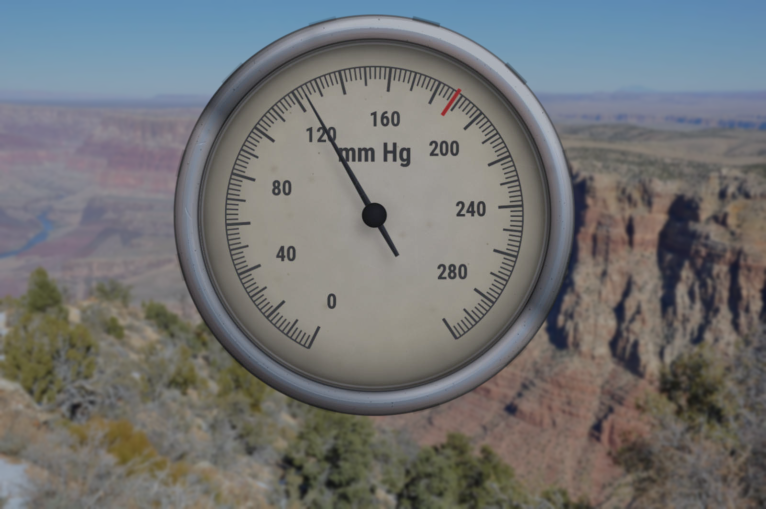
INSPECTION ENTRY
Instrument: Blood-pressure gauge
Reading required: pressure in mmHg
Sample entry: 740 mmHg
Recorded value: 124 mmHg
